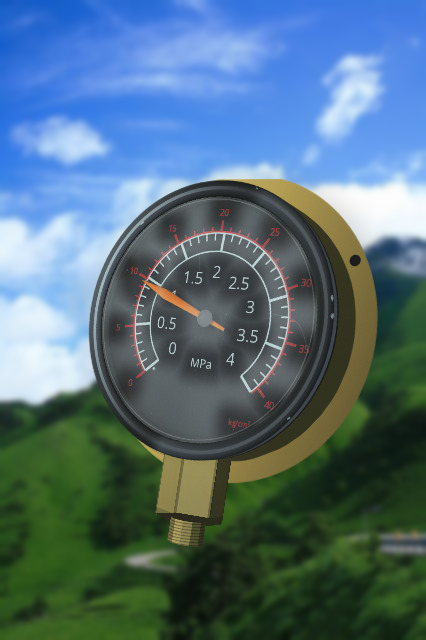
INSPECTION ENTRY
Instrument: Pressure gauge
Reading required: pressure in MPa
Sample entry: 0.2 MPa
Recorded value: 0.95 MPa
